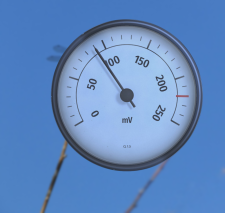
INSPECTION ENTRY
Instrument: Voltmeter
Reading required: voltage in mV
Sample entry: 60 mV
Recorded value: 90 mV
